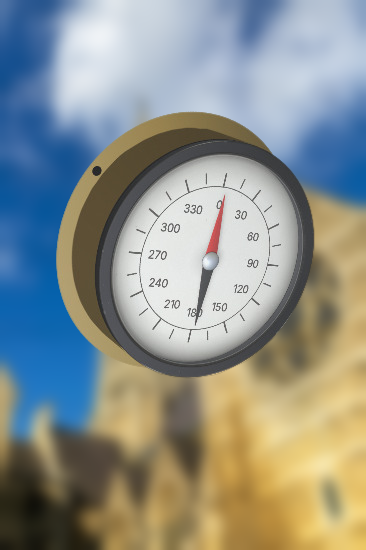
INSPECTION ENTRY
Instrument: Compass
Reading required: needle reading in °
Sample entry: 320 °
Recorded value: 0 °
